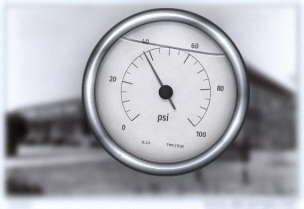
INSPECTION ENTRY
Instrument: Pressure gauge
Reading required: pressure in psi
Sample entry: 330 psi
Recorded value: 37.5 psi
